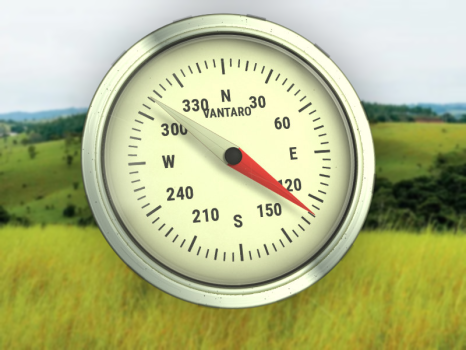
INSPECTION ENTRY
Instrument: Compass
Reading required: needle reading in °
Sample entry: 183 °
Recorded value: 130 °
